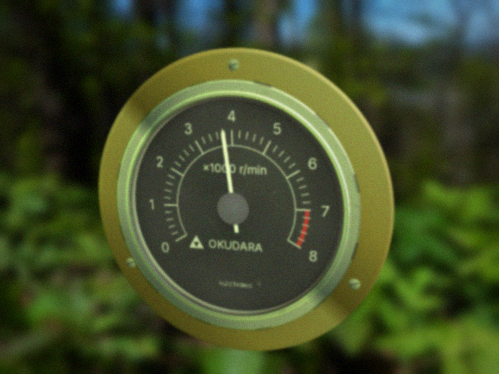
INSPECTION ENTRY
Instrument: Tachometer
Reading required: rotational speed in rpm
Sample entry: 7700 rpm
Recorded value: 3800 rpm
